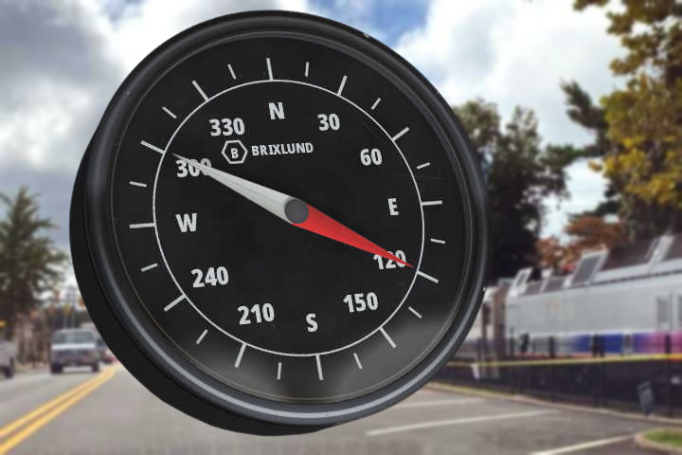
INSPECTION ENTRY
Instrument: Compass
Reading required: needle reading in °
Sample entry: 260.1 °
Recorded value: 120 °
